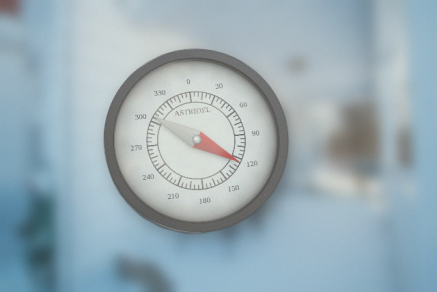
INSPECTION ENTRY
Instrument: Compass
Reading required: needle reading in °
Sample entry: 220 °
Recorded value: 125 °
